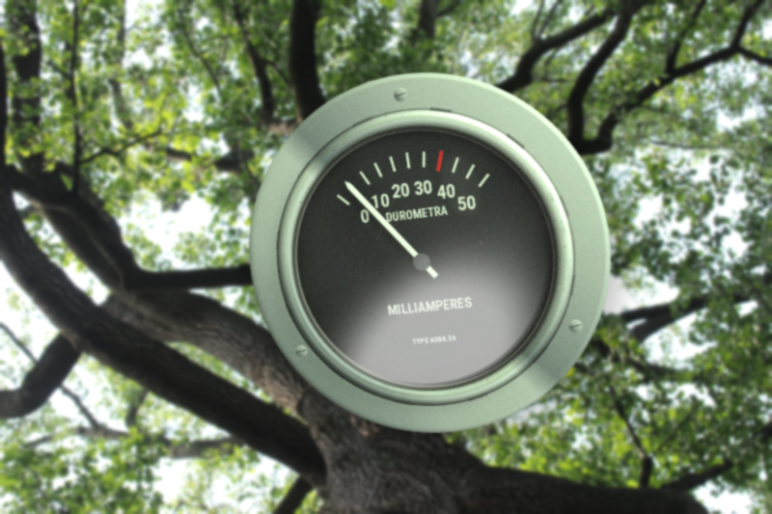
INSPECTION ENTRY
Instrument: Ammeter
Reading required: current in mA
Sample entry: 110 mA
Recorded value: 5 mA
